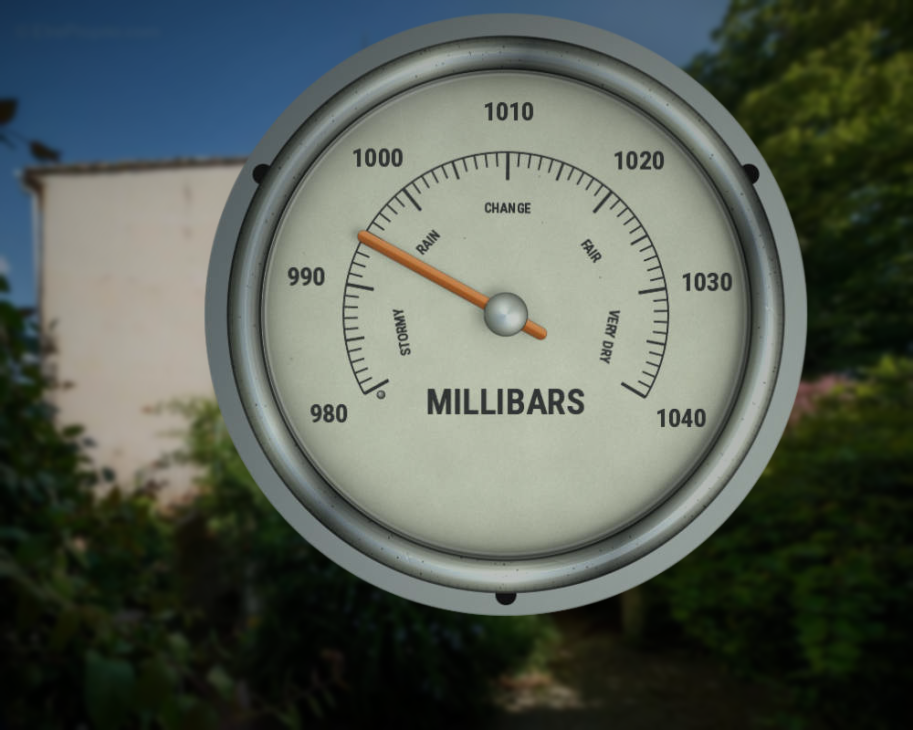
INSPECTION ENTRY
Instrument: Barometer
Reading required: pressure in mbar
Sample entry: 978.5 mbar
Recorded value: 994.5 mbar
